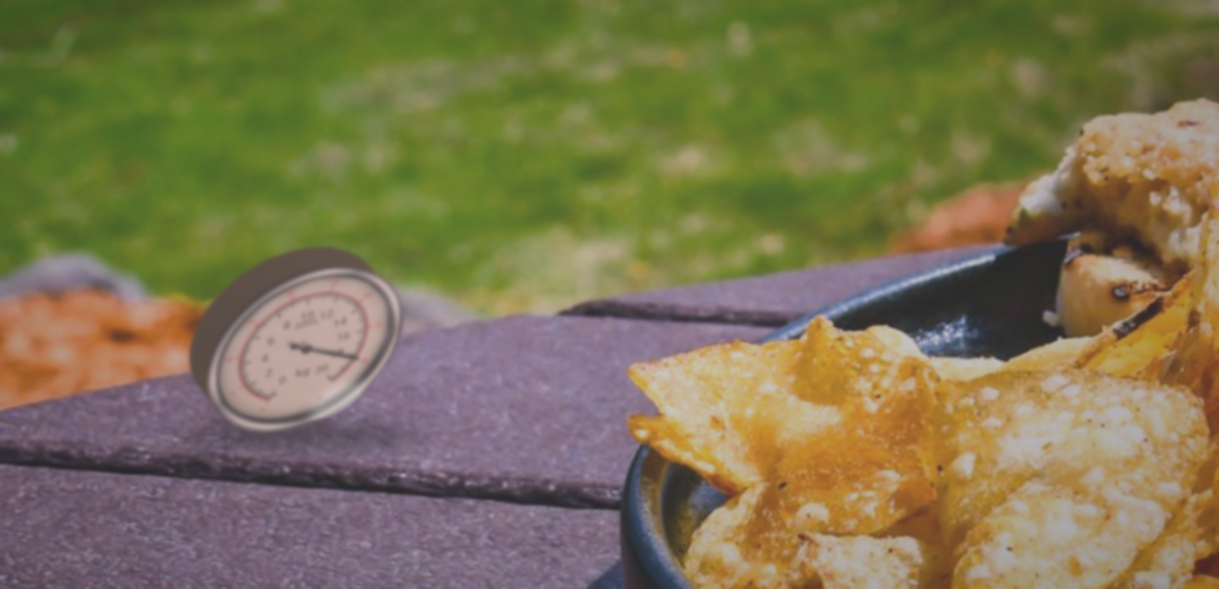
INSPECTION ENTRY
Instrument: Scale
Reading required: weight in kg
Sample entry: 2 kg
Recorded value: 18 kg
